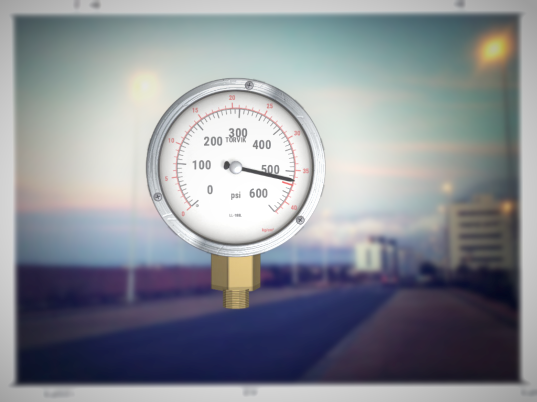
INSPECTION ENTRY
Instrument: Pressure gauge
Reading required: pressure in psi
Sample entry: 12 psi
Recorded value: 520 psi
